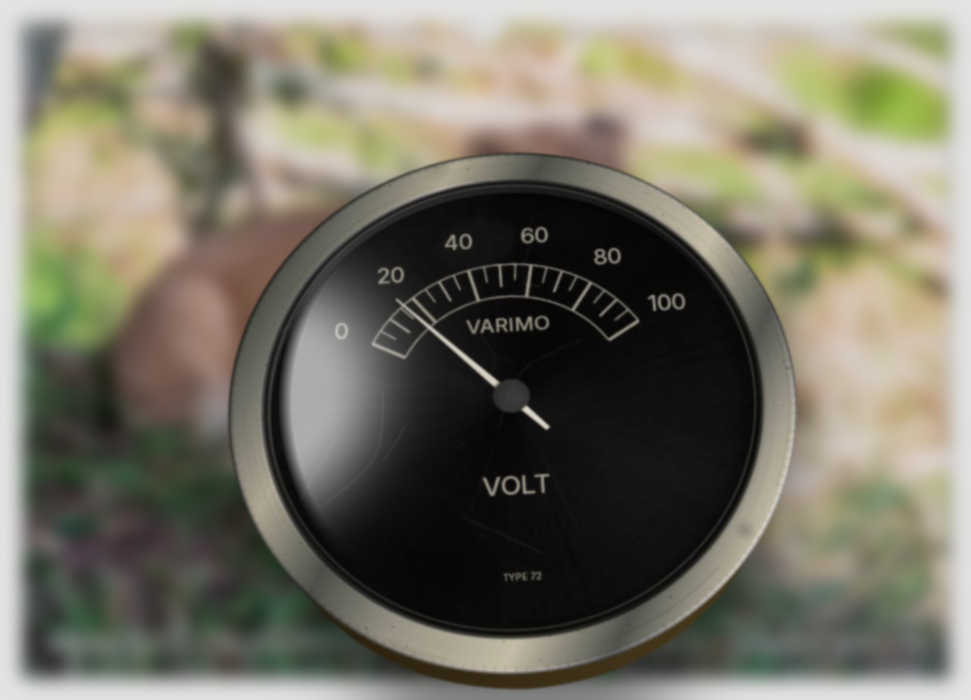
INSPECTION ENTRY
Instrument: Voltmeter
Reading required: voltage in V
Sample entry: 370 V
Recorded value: 15 V
